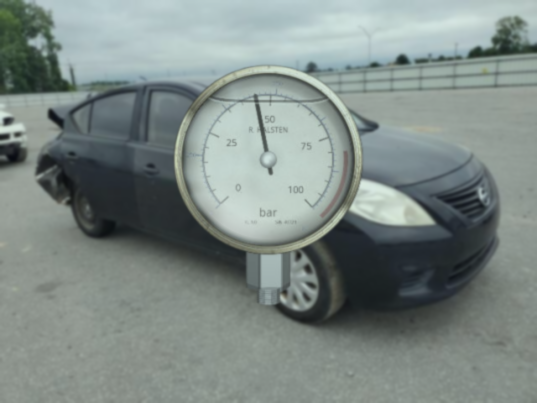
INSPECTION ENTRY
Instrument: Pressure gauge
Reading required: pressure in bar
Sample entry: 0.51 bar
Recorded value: 45 bar
